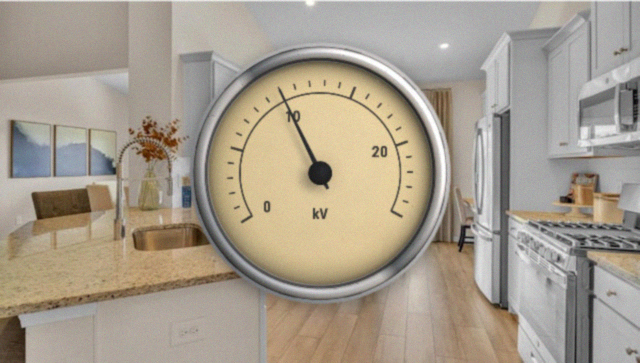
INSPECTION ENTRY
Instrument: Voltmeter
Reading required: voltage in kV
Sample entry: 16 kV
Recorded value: 10 kV
